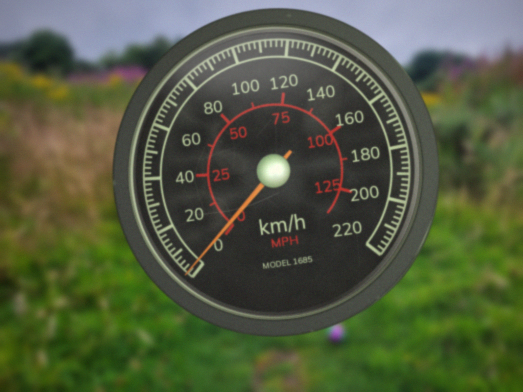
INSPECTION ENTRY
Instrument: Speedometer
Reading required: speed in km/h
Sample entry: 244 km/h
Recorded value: 2 km/h
